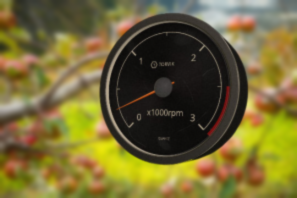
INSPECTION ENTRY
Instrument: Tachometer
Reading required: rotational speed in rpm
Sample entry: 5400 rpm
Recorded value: 250 rpm
